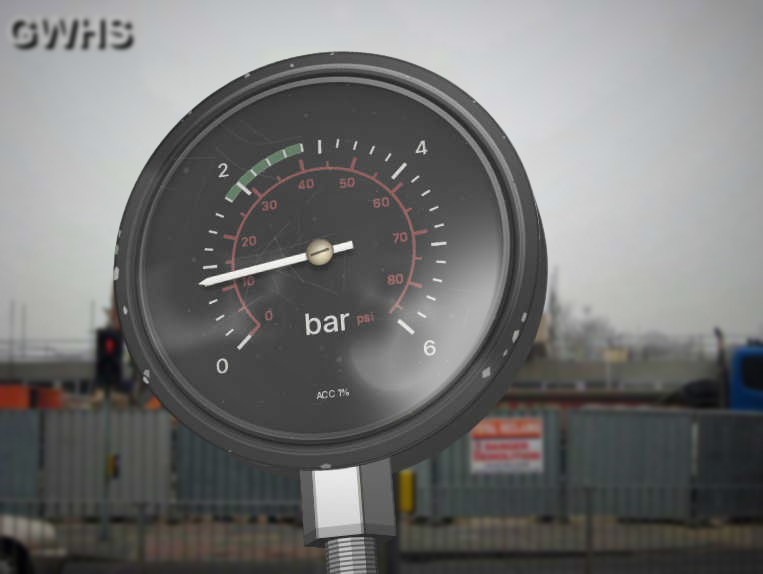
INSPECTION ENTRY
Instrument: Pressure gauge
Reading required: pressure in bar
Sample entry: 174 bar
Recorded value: 0.8 bar
